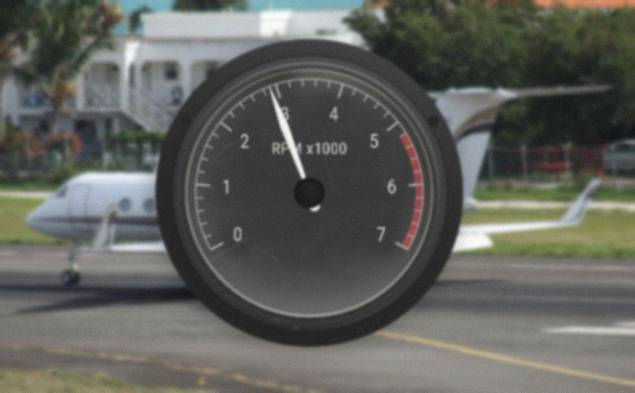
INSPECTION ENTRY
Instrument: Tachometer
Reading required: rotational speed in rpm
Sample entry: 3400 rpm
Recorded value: 2900 rpm
